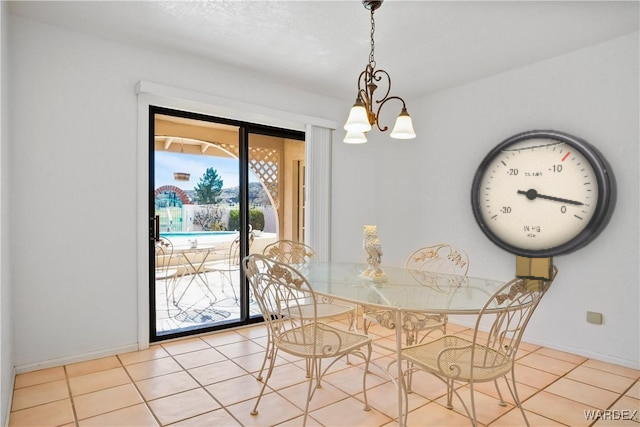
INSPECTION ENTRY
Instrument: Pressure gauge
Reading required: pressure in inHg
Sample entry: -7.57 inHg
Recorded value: -2 inHg
